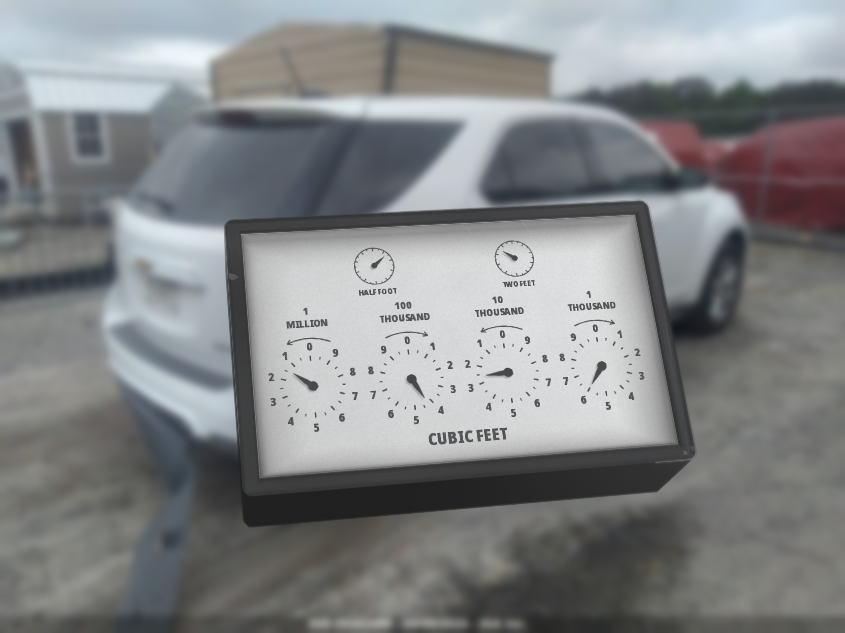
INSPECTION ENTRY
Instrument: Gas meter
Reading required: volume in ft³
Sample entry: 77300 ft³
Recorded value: 142600 ft³
